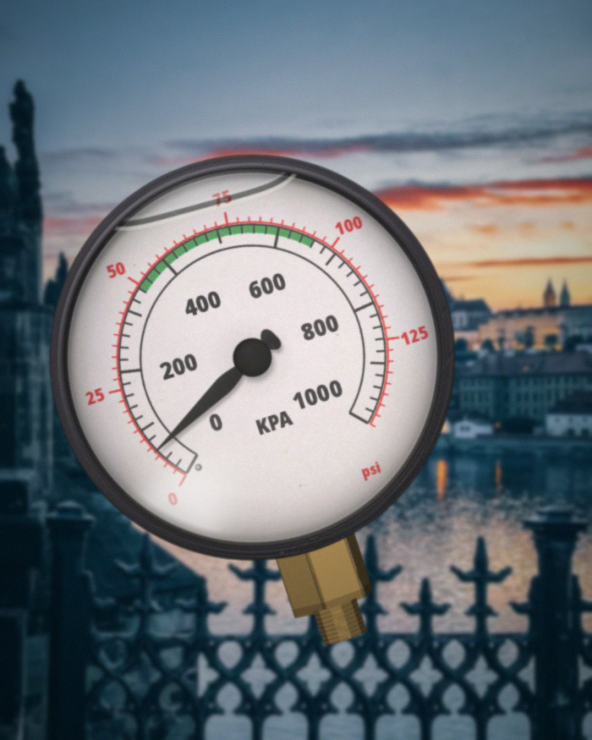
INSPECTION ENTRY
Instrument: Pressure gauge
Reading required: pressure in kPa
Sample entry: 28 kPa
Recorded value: 60 kPa
